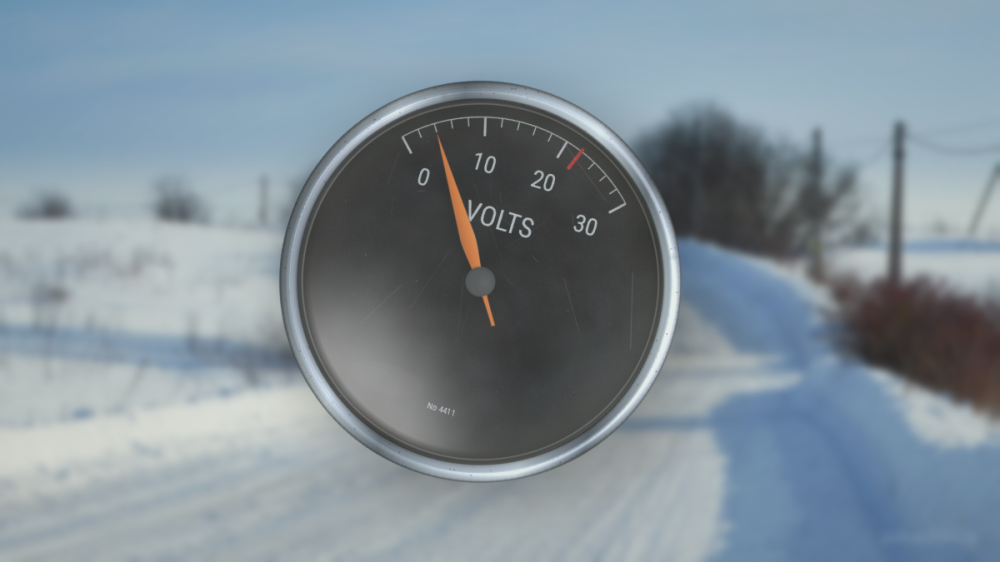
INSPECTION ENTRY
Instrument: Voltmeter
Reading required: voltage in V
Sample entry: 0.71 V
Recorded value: 4 V
